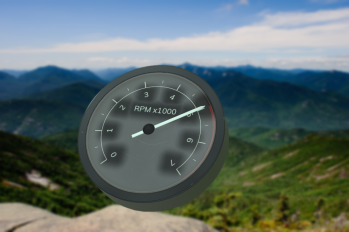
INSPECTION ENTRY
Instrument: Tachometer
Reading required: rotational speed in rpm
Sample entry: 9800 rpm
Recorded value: 5000 rpm
